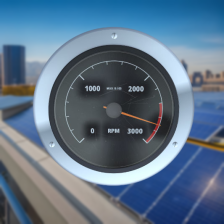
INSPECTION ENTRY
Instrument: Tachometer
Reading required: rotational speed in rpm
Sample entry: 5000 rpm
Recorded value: 2700 rpm
